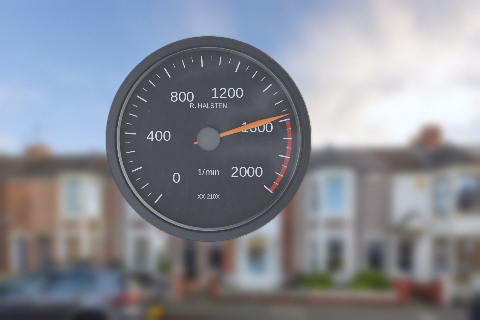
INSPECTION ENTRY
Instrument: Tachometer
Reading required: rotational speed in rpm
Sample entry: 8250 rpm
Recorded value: 1575 rpm
